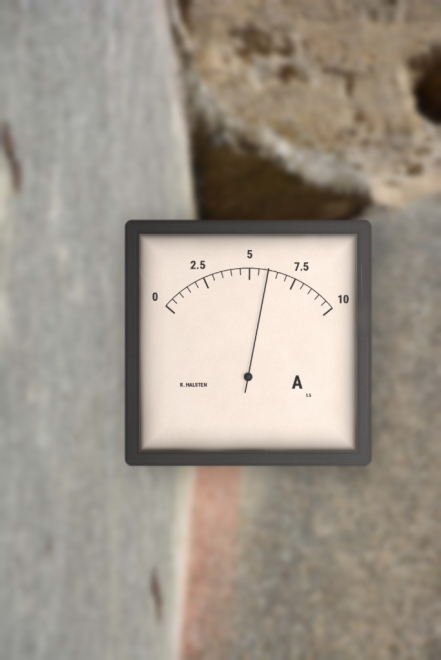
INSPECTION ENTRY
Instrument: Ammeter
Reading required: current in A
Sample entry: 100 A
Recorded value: 6 A
